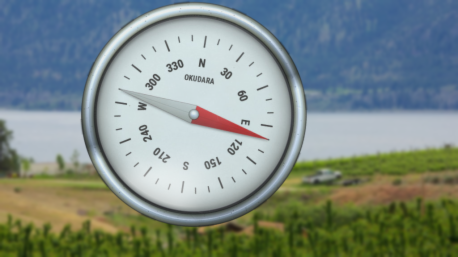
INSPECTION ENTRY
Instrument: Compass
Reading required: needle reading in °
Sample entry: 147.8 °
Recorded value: 100 °
